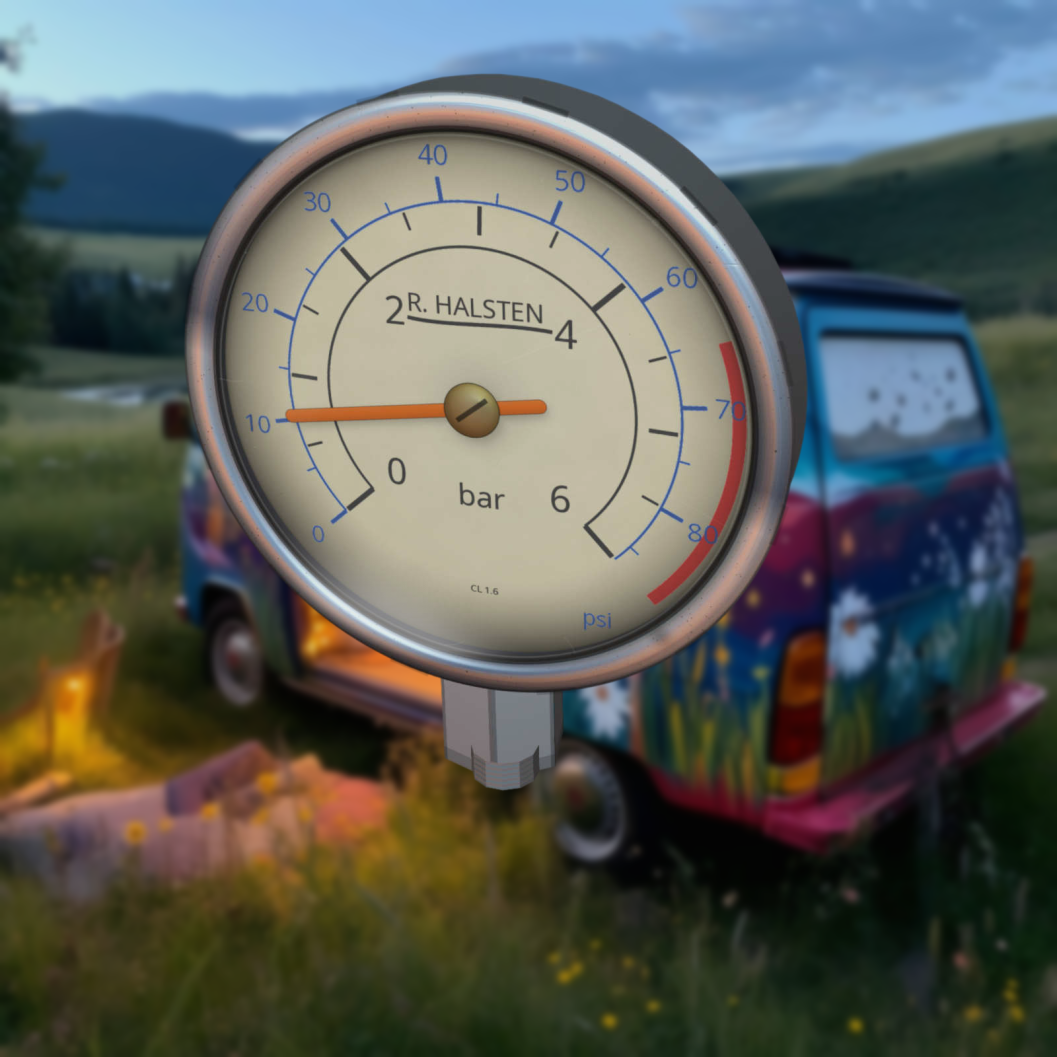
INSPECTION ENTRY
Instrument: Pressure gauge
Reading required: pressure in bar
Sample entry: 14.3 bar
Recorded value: 0.75 bar
